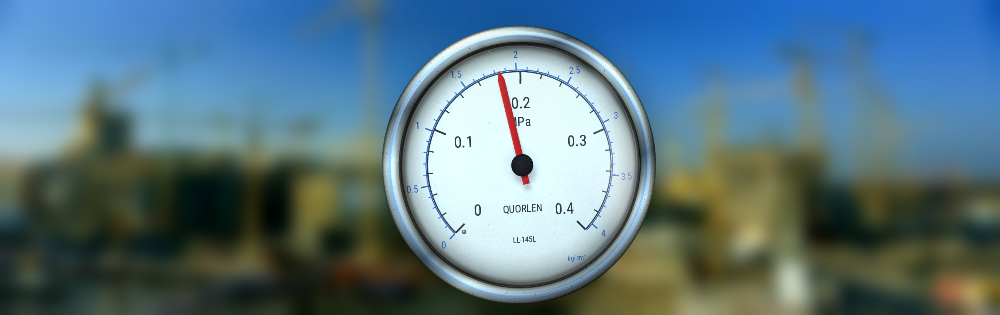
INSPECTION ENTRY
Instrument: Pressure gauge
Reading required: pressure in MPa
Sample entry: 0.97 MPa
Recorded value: 0.18 MPa
